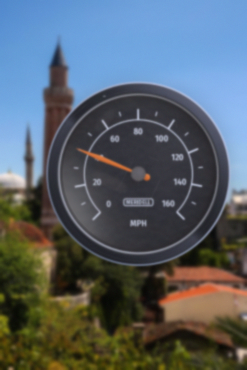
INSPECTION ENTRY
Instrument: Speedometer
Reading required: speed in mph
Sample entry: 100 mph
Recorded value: 40 mph
